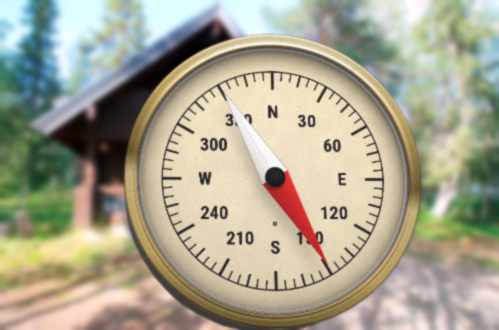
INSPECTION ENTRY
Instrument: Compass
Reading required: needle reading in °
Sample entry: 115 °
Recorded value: 150 °
